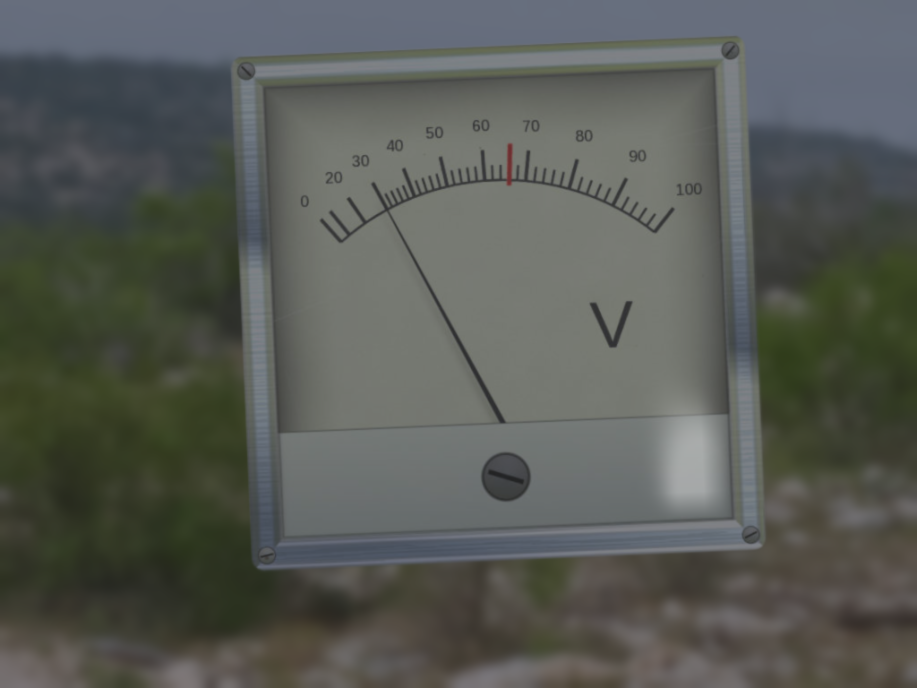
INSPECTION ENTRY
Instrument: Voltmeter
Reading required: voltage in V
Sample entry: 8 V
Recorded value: 30 V
